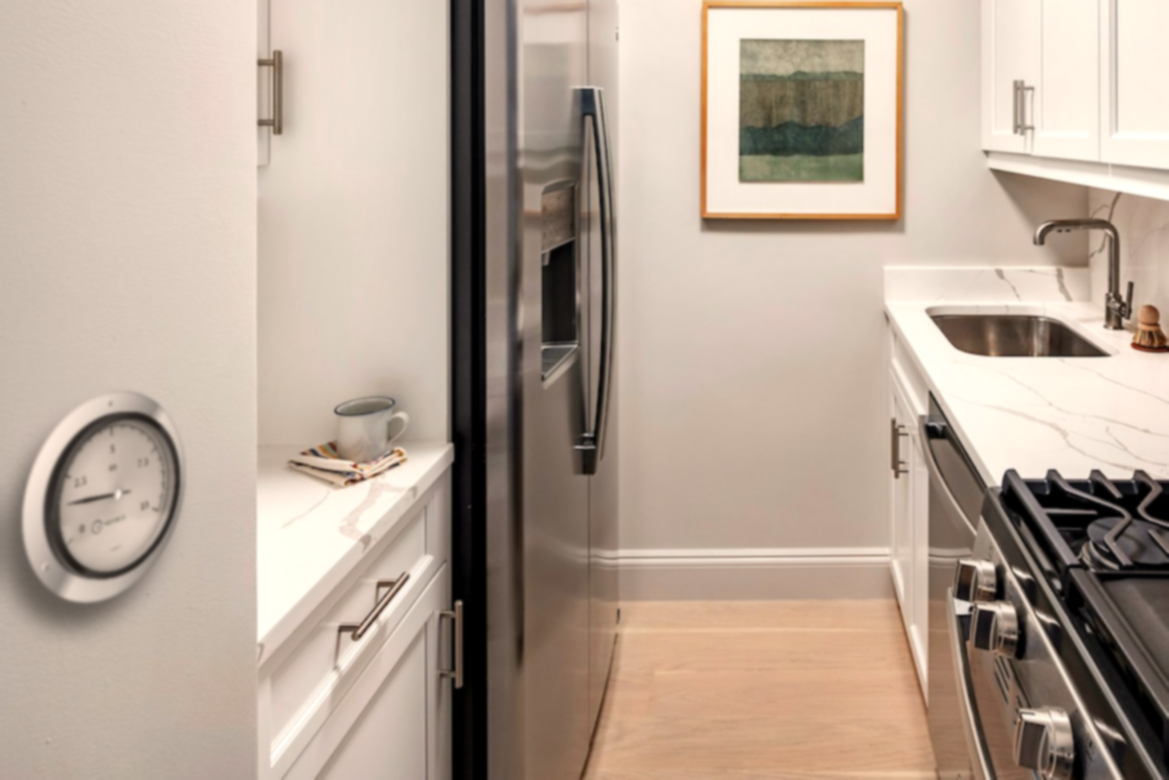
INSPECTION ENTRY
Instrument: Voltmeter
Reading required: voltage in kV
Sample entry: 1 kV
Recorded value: 1.5 kV
